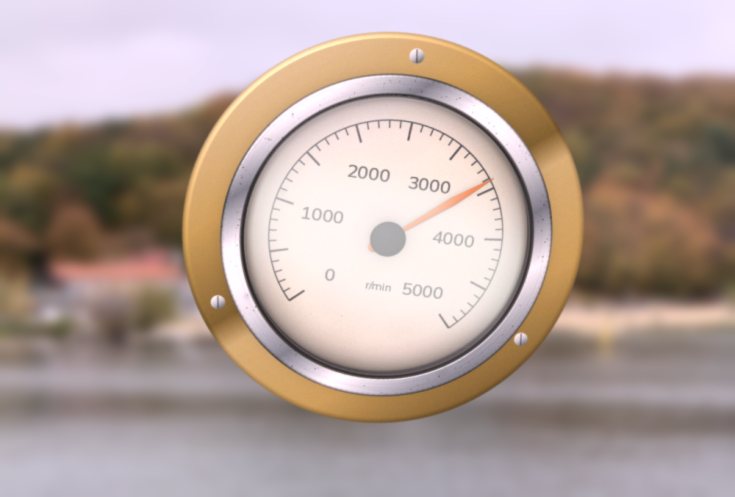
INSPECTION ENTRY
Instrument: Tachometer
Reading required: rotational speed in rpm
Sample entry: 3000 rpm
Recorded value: 3400 rpm
